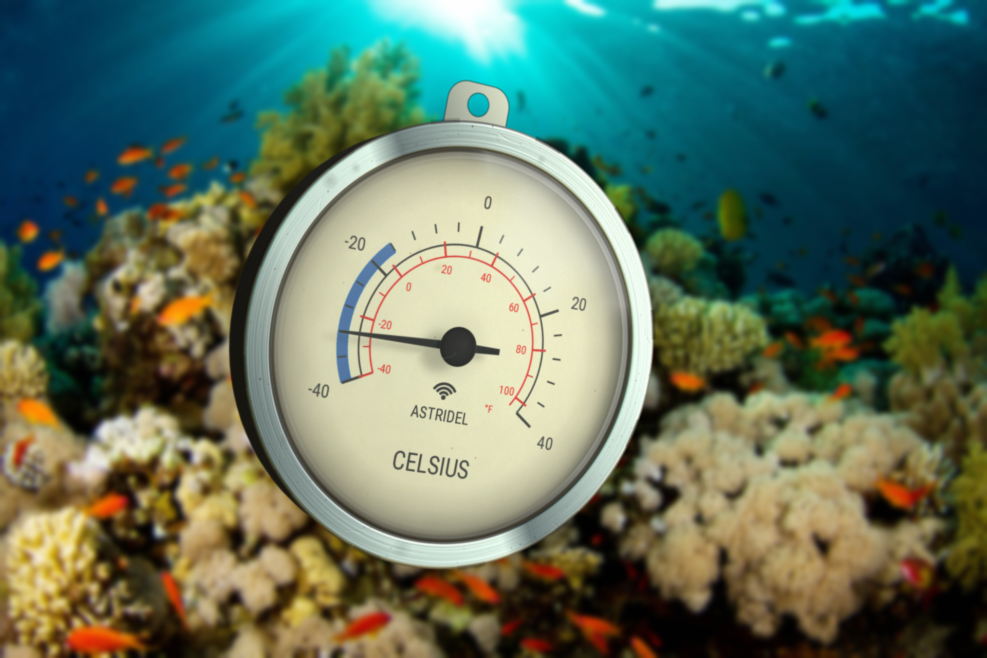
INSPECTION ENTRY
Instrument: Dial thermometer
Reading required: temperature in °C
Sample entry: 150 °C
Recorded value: -32 °C
